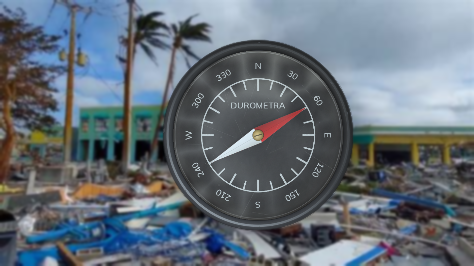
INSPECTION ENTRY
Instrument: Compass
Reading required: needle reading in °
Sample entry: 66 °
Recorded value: 60 °
